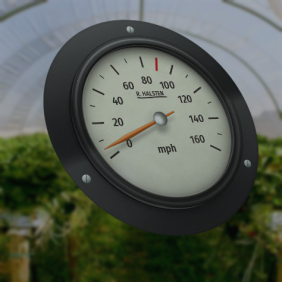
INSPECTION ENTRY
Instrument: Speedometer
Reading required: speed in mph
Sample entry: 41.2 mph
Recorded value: 5 mph
